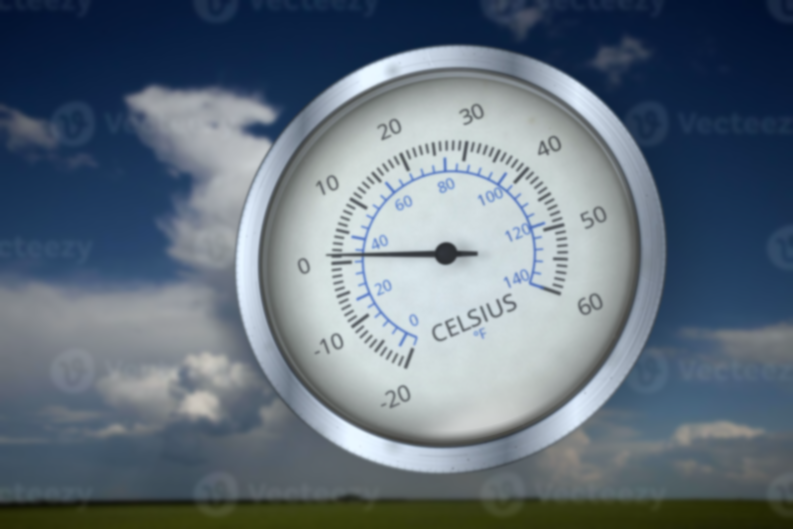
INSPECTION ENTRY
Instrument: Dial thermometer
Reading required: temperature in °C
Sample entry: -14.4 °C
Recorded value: 1 °C
